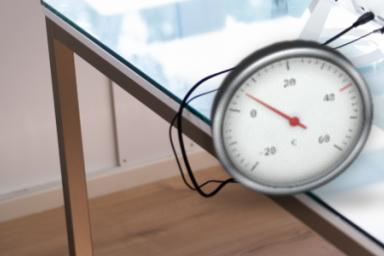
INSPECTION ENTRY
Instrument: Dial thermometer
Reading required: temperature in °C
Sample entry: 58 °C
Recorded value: 6 °C
